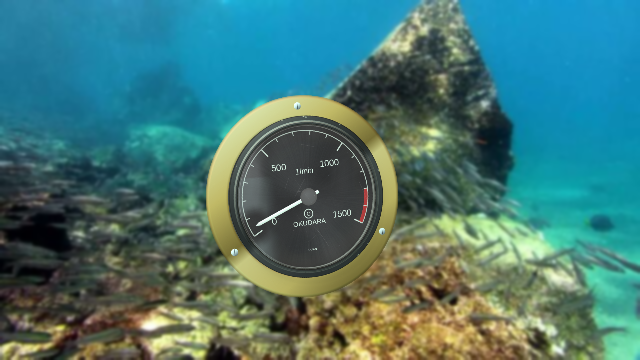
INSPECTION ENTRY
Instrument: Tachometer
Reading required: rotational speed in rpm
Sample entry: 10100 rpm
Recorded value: 50 rpm
